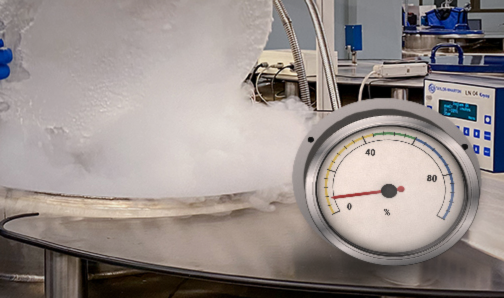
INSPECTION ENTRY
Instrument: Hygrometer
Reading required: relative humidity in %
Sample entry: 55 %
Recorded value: 8 %
